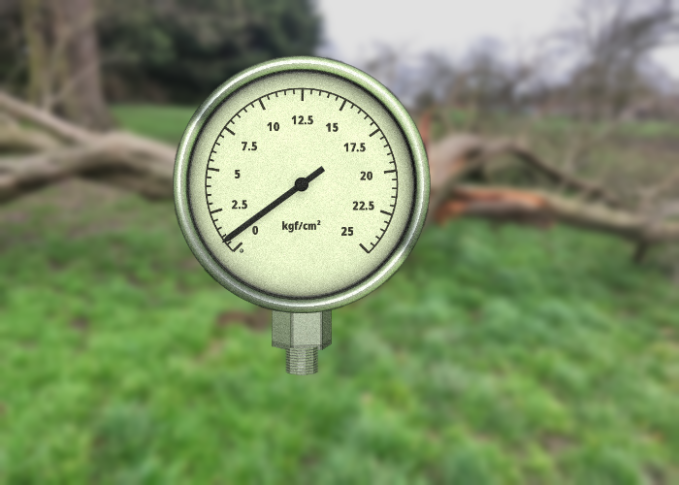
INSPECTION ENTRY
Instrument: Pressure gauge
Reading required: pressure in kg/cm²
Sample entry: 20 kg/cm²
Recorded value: 0.75 kg/cm²
